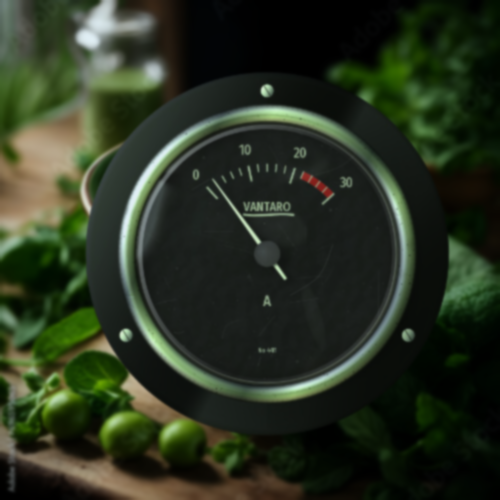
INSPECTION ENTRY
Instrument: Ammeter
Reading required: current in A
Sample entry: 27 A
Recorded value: 2 A
